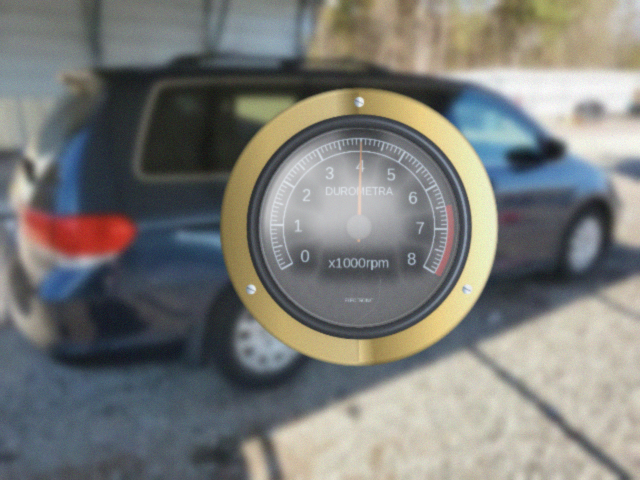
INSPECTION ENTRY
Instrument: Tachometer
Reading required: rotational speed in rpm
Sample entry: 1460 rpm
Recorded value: 4000 rpm
